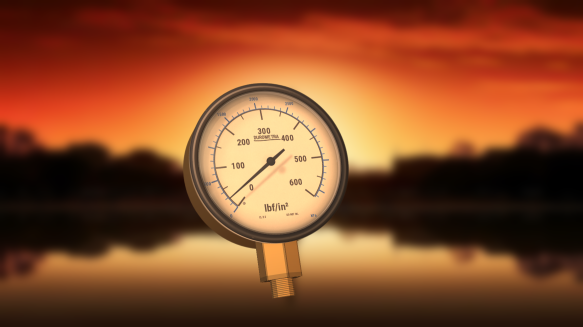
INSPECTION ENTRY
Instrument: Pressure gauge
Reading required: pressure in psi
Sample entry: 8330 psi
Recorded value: 25 psi
